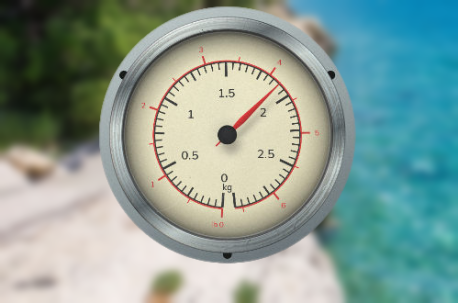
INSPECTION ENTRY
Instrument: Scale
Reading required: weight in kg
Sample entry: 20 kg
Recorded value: 1.9 kg
